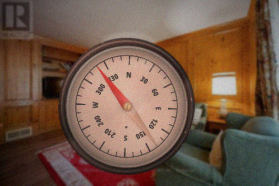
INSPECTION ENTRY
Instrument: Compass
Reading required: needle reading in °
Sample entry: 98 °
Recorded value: 320 °
